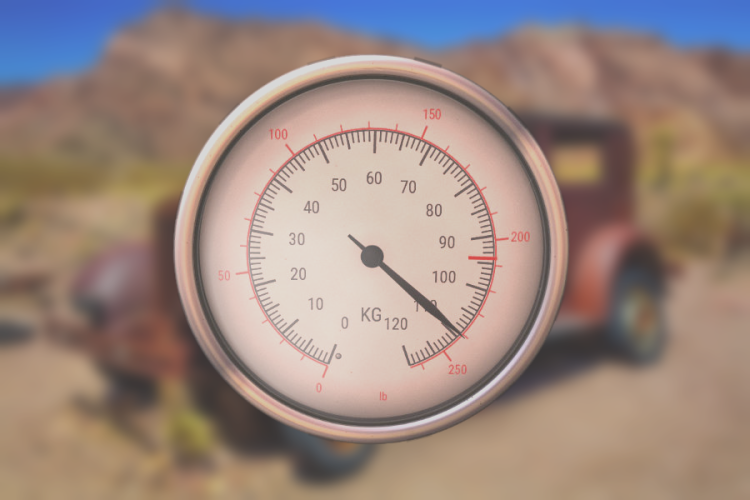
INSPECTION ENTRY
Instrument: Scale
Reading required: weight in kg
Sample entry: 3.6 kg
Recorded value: 109 kg
